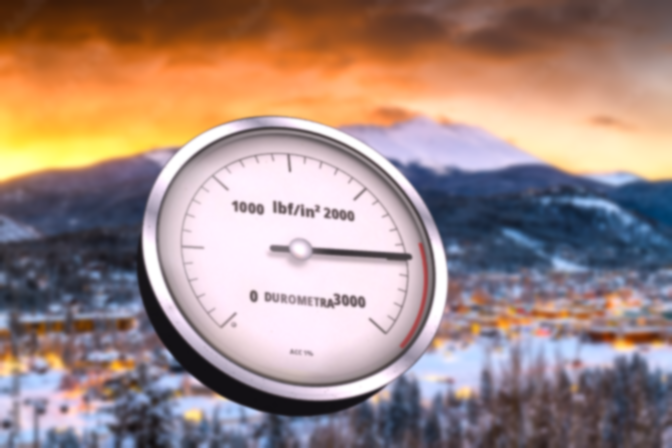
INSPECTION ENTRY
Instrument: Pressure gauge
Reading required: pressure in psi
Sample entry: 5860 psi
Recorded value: 2500 psi
